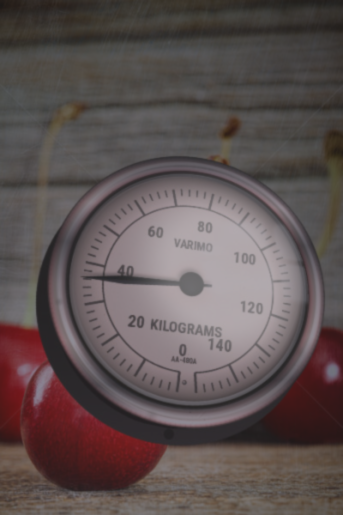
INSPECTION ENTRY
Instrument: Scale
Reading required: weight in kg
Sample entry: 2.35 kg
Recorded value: 36 kg
